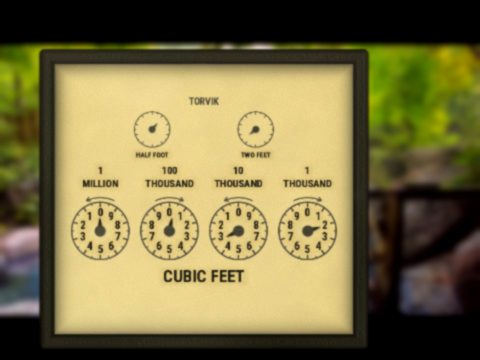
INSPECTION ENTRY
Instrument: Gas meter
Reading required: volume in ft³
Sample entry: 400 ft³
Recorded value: 3200 ft³
